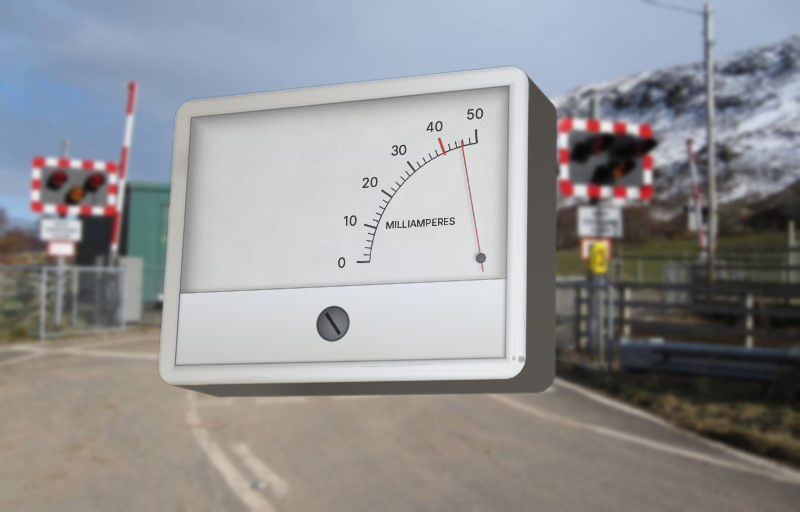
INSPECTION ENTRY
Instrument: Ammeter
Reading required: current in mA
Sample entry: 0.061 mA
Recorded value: 46 mA
